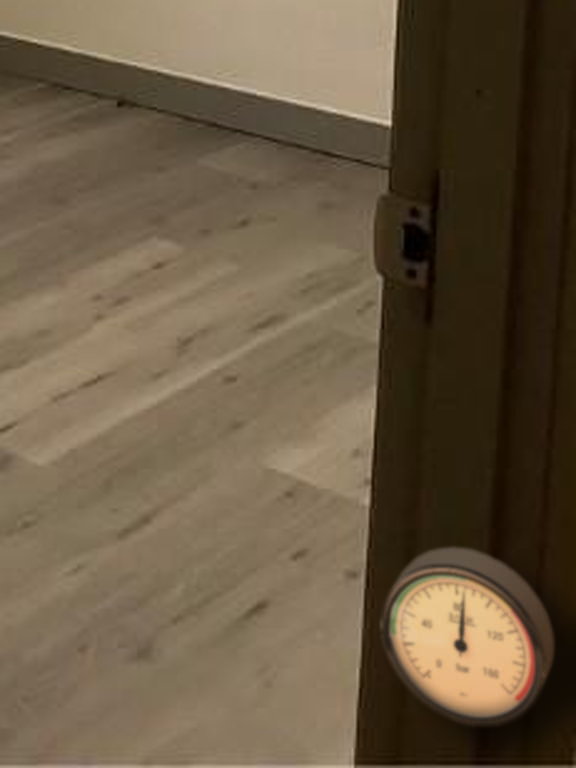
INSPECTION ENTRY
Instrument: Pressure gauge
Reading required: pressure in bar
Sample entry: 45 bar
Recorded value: 85 bar
